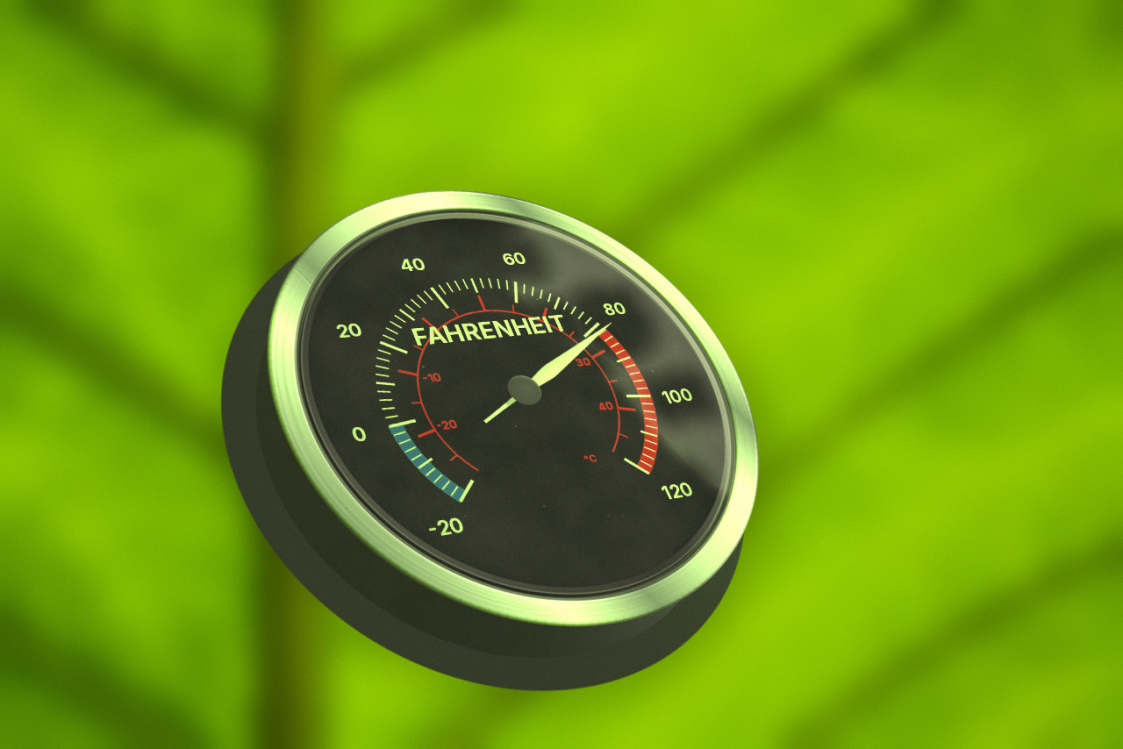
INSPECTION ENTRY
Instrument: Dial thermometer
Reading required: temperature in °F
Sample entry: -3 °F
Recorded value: 82 °F
